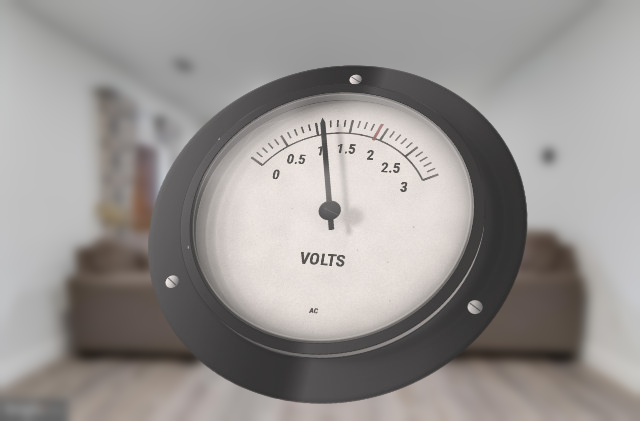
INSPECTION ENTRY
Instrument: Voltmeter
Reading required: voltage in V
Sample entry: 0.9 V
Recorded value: 1.1 V
